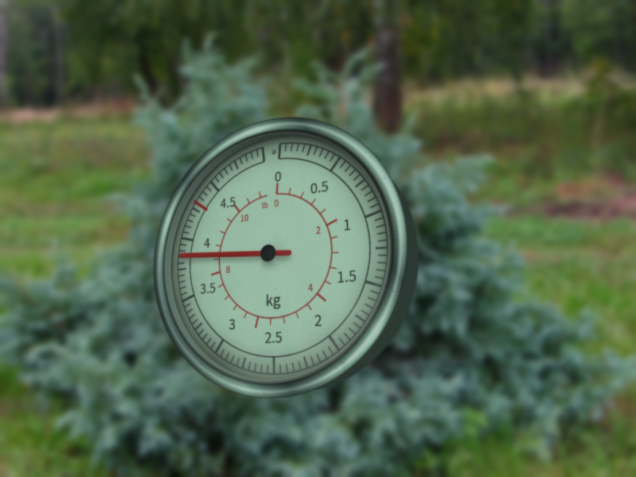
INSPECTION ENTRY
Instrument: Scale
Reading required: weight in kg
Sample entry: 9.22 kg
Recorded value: 3.85 kg
